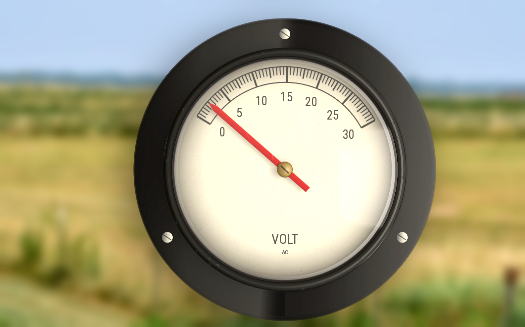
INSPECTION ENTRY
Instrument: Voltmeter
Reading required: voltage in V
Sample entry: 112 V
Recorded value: 2.5 V
